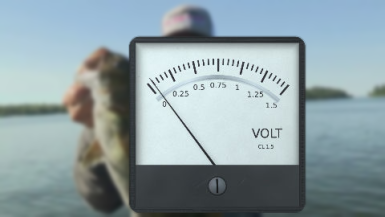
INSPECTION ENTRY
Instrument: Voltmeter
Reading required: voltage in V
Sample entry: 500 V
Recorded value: 0.05 V
